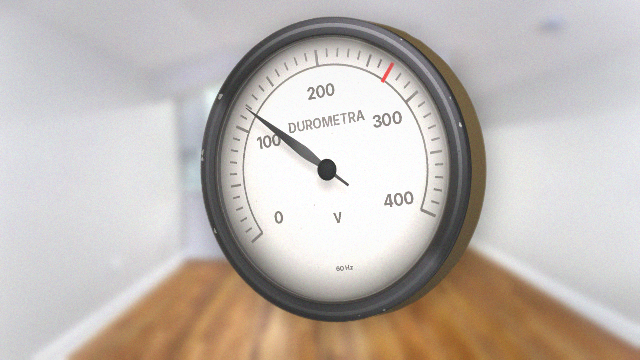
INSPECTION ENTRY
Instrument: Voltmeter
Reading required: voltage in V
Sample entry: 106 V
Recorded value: 120 V
